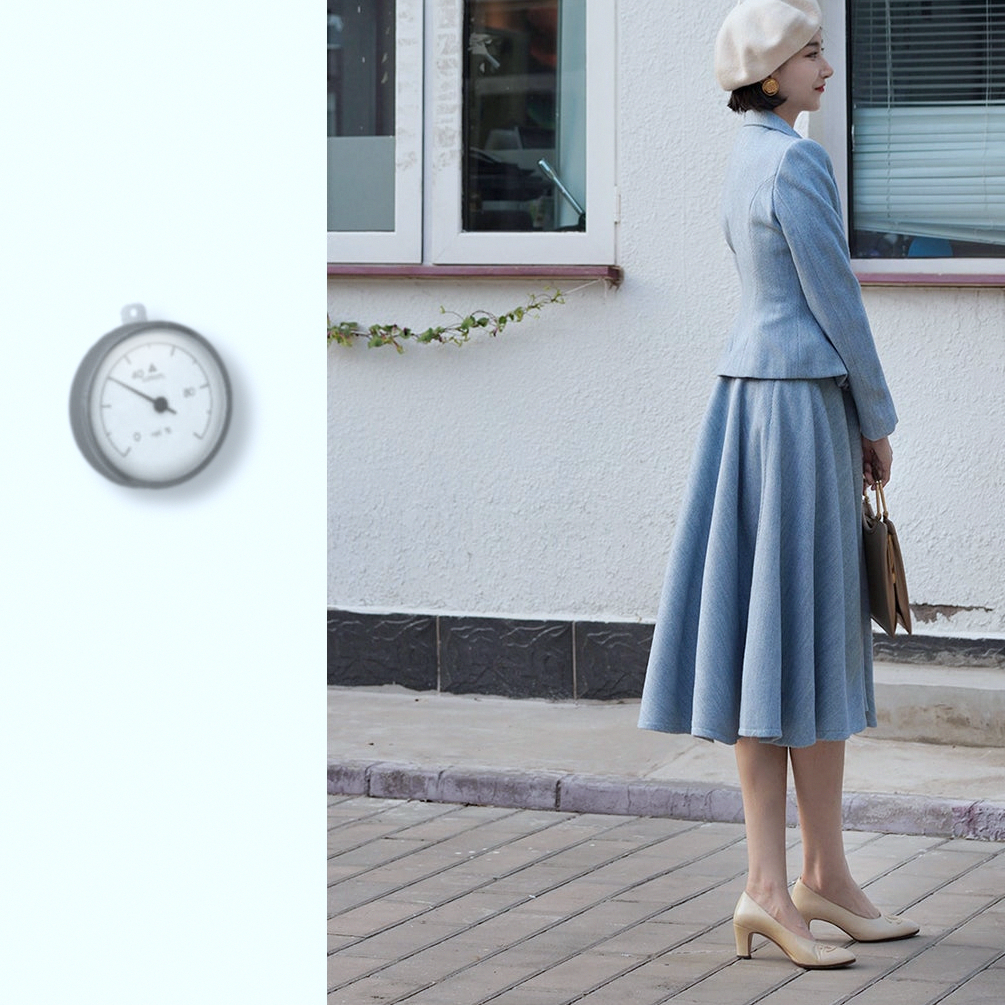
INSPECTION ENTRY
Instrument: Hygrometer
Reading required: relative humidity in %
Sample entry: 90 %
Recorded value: 30 %
